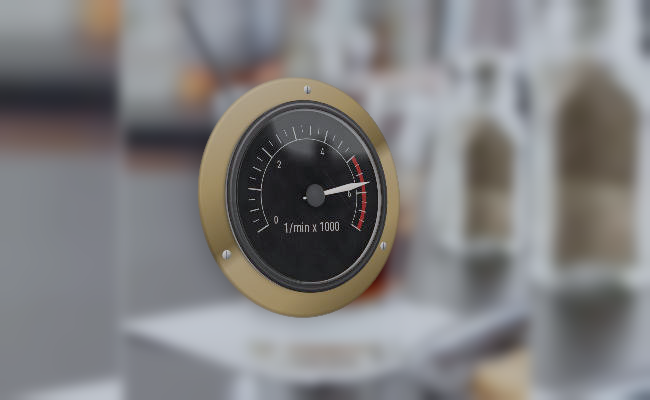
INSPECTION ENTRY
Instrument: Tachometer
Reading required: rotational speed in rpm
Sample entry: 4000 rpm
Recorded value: 5750 rpm
